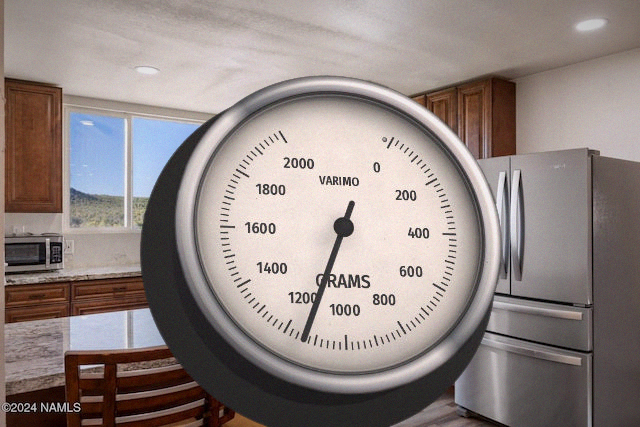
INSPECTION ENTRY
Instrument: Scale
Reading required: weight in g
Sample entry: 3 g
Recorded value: 1140 g
